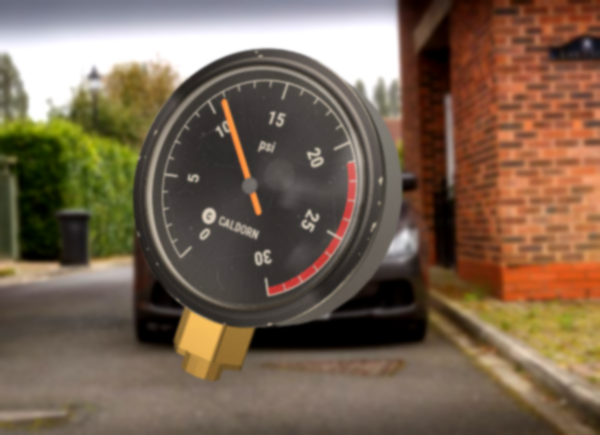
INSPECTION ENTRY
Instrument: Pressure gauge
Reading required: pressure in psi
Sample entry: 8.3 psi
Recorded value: 11 psi
